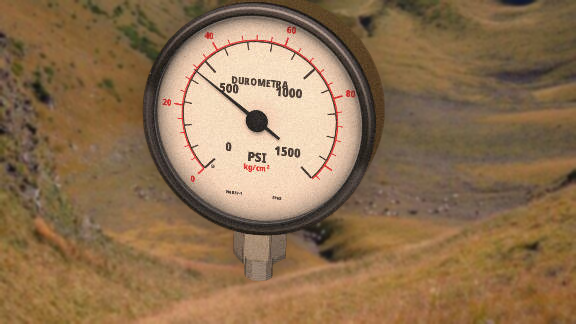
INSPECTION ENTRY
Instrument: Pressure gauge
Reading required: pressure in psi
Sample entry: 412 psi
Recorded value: 450 psi
